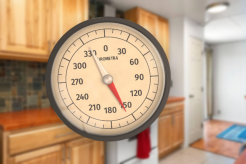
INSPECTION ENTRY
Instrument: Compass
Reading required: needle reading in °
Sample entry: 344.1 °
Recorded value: 155 °
